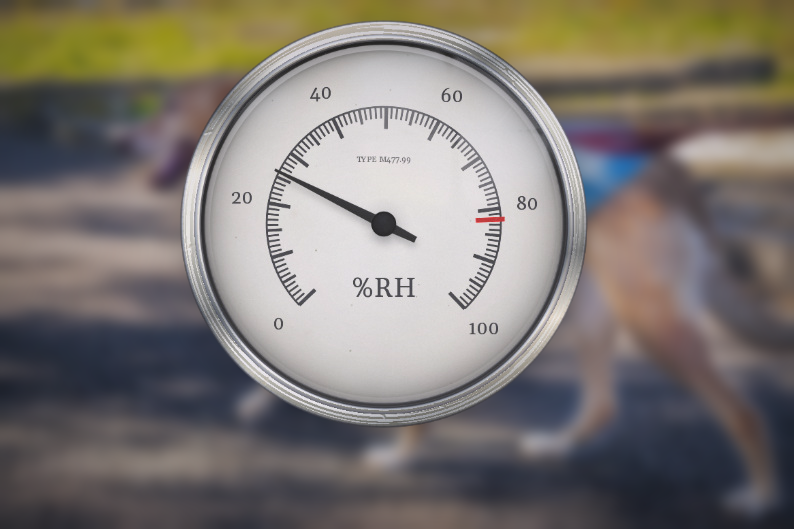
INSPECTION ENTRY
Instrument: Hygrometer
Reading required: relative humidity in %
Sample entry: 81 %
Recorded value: 26 %
